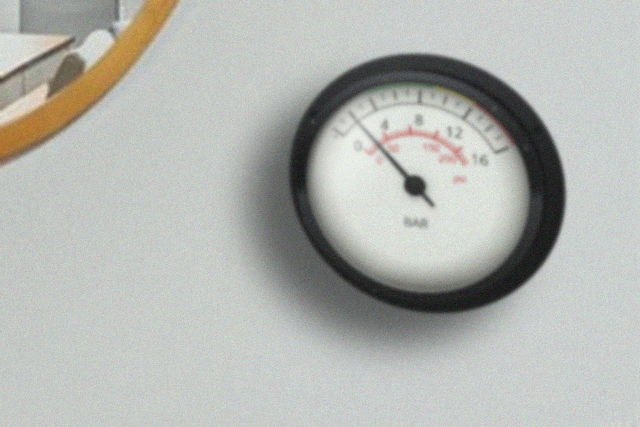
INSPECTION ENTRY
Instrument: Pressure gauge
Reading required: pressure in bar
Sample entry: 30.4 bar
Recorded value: 2 bar
